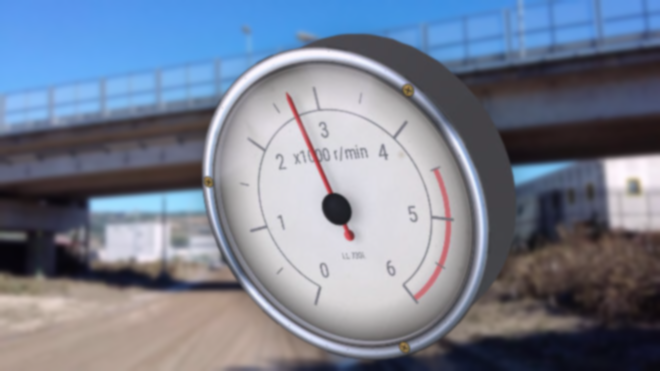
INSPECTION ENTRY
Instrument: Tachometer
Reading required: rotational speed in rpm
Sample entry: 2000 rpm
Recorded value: 2750 rpm
